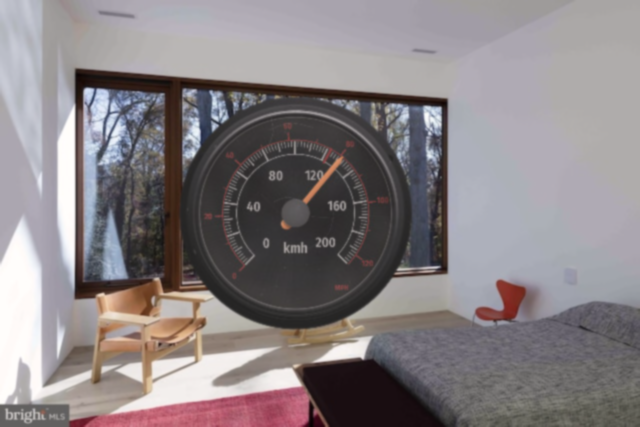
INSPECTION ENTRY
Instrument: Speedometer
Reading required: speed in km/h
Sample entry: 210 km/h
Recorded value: 130 km/h
